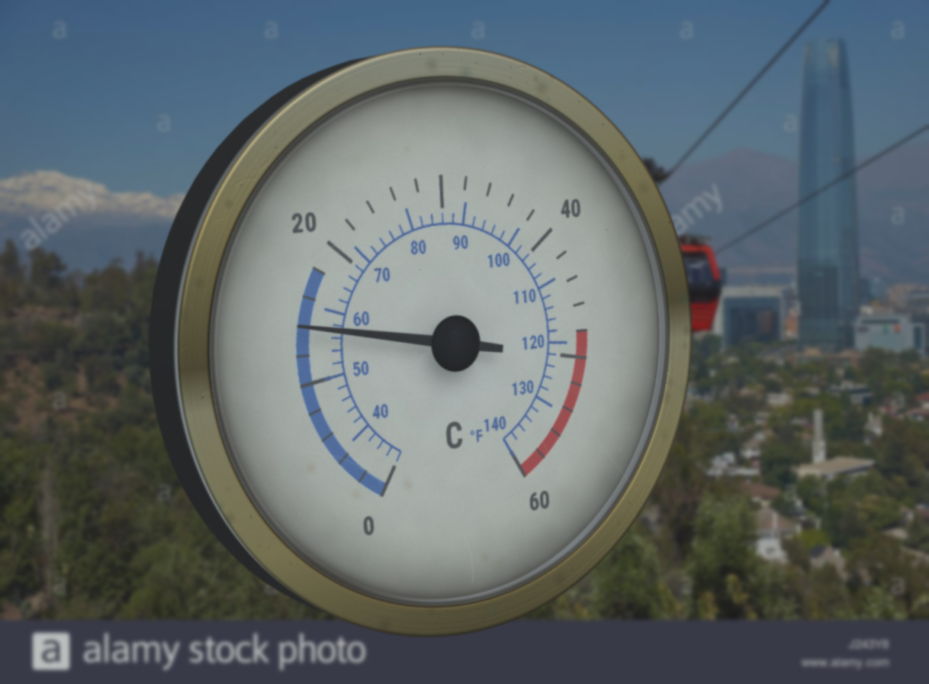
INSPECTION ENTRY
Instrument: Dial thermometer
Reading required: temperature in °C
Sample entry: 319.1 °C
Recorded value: 14 °C
